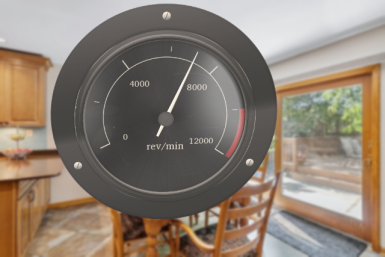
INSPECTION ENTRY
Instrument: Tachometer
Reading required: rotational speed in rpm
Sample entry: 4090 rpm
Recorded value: 7000 rpm
